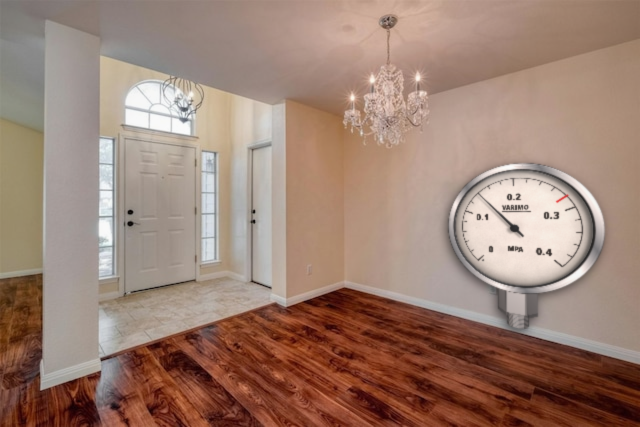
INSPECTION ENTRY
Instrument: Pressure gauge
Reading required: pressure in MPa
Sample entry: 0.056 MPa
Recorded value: 0.14 MPa
